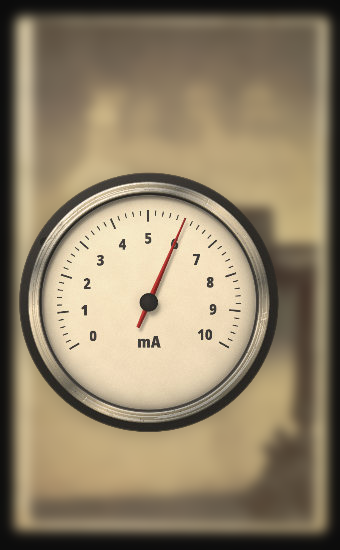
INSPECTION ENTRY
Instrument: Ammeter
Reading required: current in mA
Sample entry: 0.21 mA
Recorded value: 6 mA
